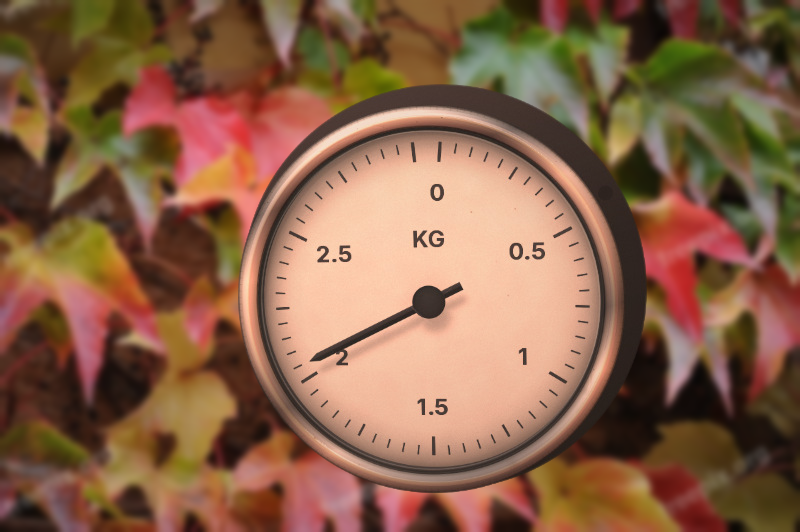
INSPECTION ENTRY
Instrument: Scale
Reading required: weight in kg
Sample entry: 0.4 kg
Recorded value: 2.05 kg
